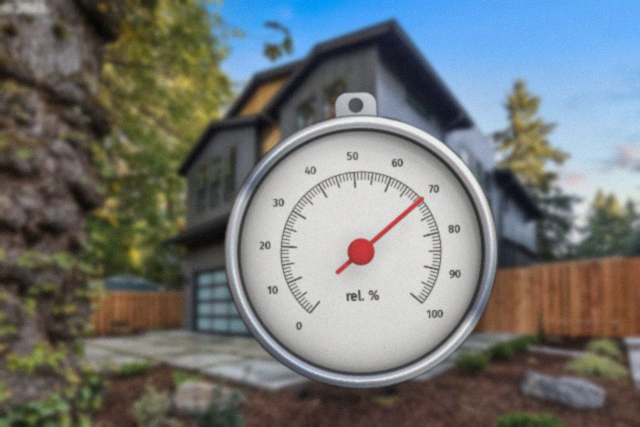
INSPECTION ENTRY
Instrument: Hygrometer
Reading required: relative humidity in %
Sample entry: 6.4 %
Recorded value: 70 %
